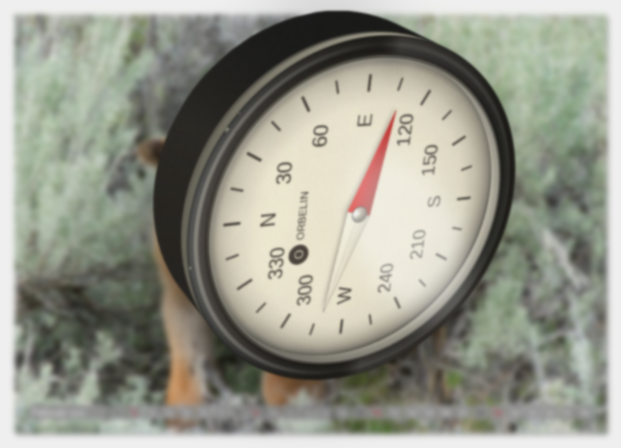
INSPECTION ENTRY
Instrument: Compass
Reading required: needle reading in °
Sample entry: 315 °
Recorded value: 105 °
